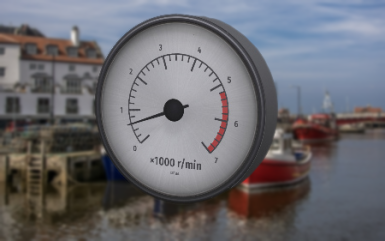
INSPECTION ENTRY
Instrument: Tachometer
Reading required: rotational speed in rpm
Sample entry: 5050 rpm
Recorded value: 600 rpm
